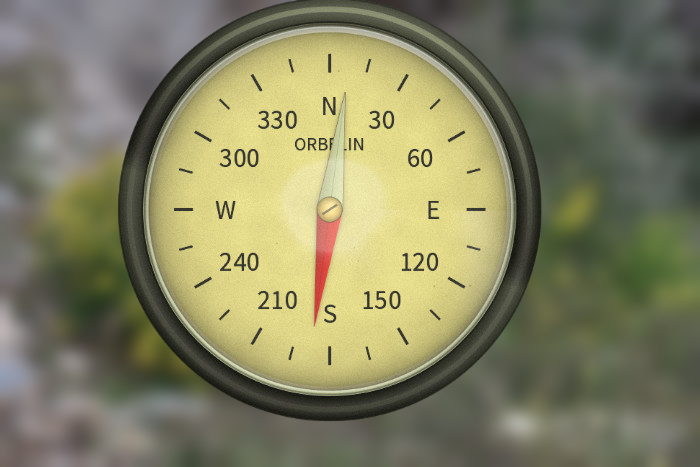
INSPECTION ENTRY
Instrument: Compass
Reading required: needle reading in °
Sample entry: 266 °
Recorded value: 187.5 °
